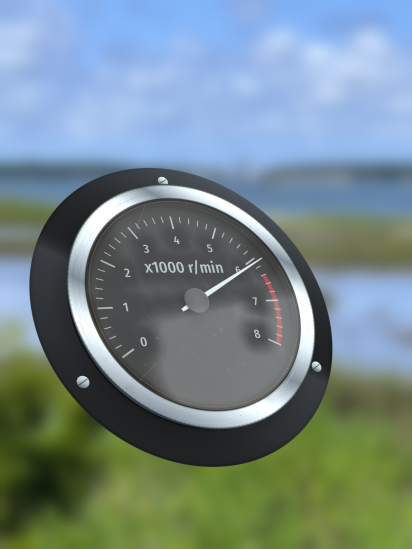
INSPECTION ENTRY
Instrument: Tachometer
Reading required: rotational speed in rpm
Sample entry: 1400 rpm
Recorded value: 6100 rpm
